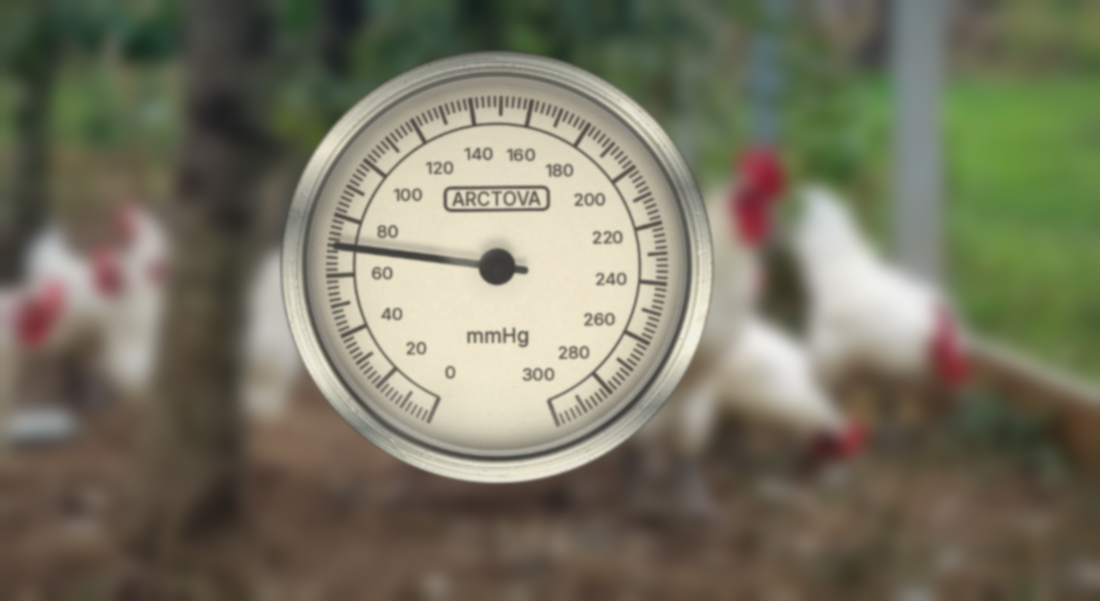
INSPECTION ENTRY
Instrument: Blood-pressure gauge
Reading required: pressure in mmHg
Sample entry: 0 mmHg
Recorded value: 70 mmHg
